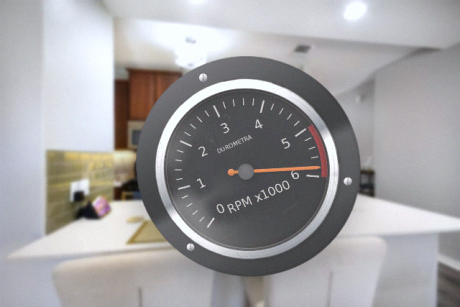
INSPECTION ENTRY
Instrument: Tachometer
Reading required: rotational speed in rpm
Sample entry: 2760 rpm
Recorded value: 5800 rpm
